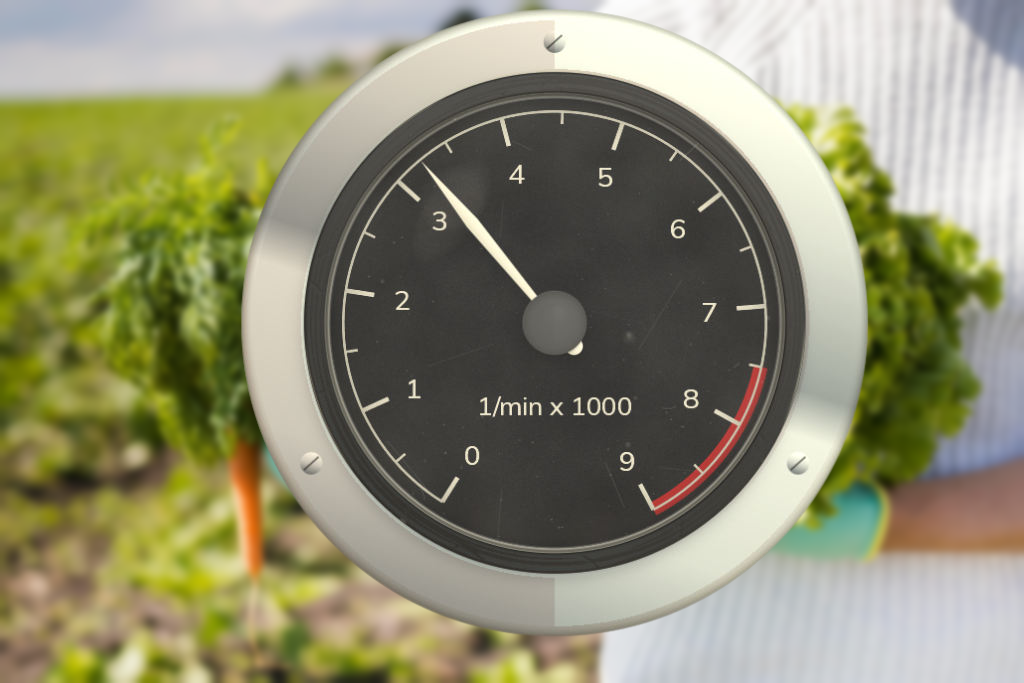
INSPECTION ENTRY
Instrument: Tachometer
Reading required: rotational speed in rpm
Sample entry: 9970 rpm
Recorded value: 3250 rpm
